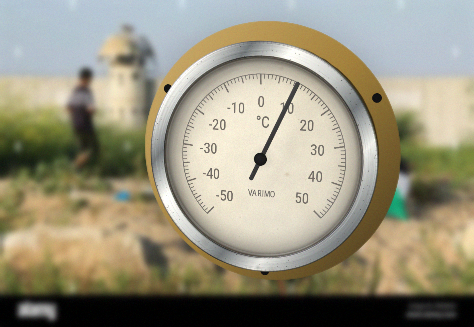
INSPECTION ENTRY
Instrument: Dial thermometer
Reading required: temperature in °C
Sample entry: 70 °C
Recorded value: 10 °C
